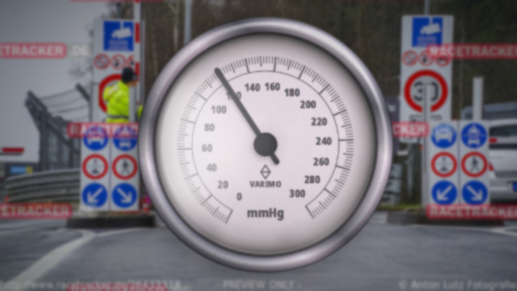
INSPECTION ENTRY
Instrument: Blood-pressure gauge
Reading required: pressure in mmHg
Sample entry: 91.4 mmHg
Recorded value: 120 mmHg
